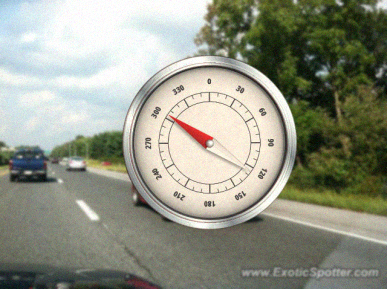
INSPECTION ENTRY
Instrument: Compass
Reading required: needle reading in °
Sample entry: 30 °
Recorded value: 305 °
